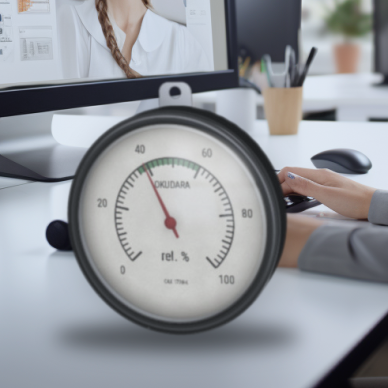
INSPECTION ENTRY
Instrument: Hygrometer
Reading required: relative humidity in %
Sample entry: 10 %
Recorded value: 40 %
